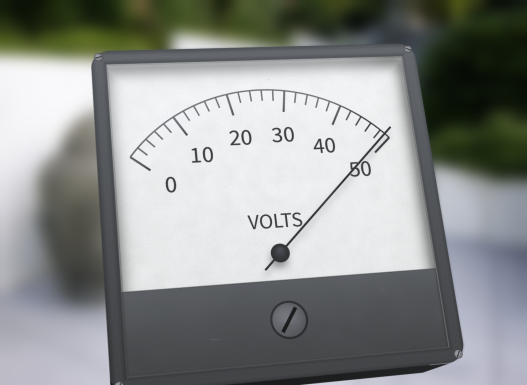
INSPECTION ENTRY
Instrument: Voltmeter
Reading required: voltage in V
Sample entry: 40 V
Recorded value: 49 V
